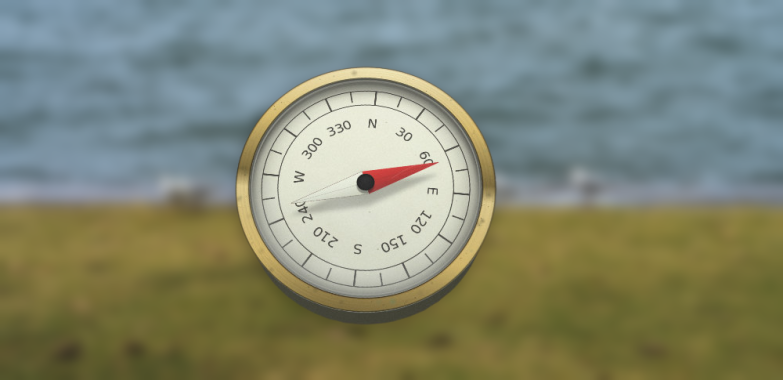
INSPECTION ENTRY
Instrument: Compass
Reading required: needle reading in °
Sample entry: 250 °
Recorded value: 67.5 °
